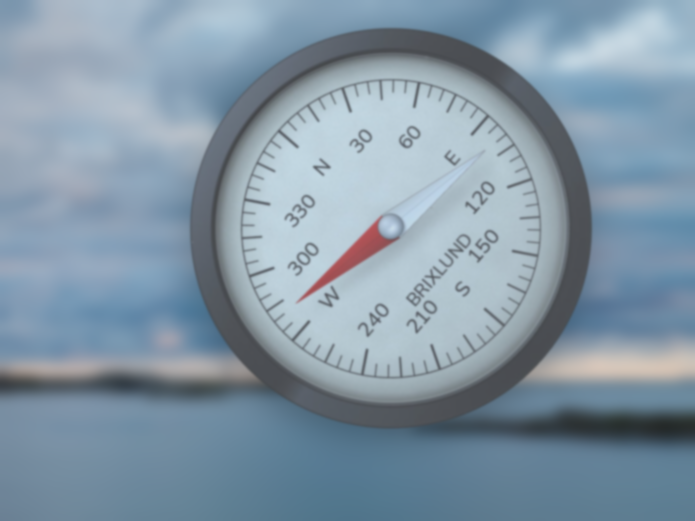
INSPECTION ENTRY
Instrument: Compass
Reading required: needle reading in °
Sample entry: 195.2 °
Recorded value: 280 °
